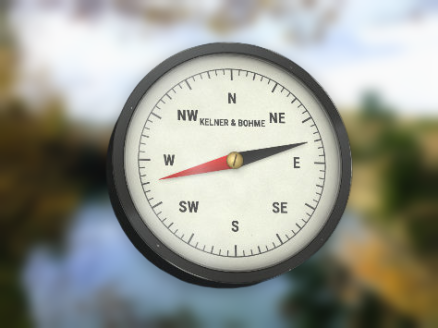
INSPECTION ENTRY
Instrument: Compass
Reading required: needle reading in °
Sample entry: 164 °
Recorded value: 255 °
